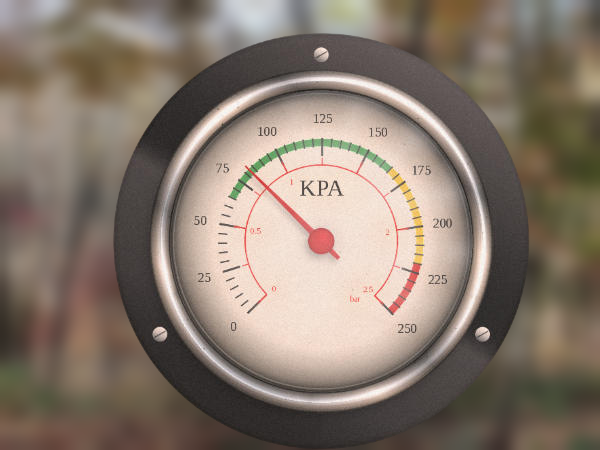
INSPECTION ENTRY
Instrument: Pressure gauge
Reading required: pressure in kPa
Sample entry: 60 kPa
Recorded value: 82.5 kPa
